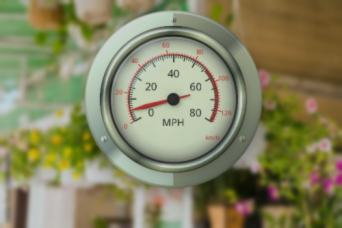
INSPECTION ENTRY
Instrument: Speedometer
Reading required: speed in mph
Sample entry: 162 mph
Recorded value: 5 mph
